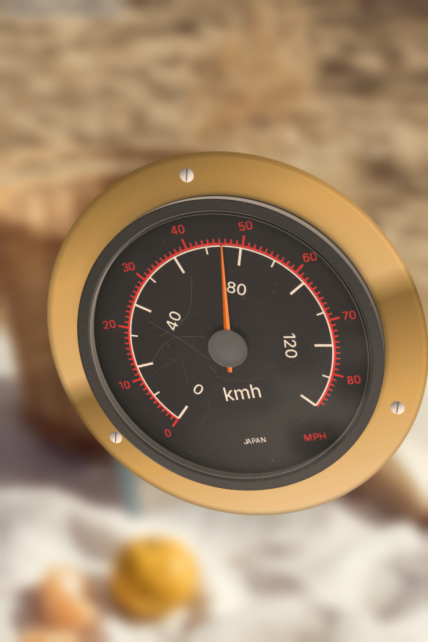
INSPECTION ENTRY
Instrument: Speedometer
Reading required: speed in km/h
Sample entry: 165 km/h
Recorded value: 75 km/h
